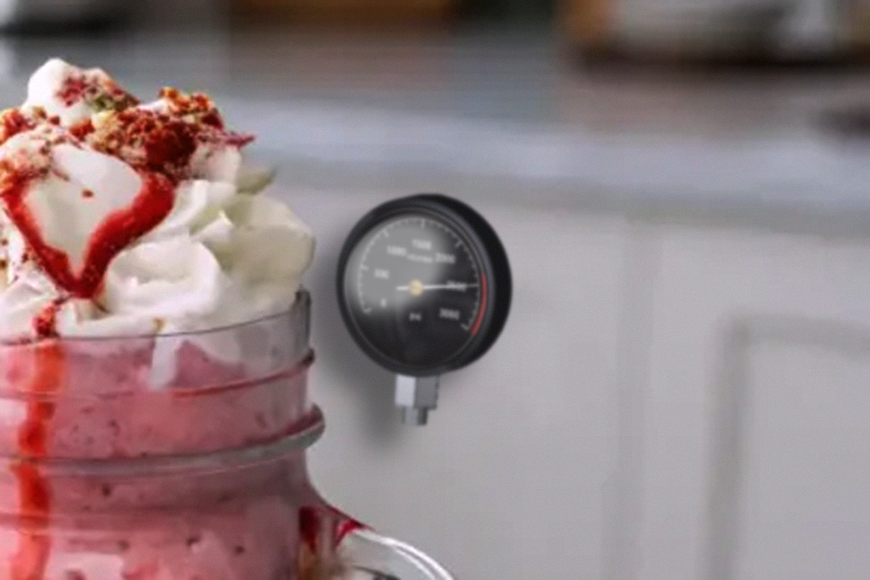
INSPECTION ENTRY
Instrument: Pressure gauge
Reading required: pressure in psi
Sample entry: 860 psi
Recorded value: 2500 psi
